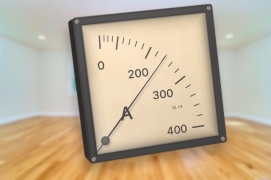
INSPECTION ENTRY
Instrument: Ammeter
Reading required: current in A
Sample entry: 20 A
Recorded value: 240 A
